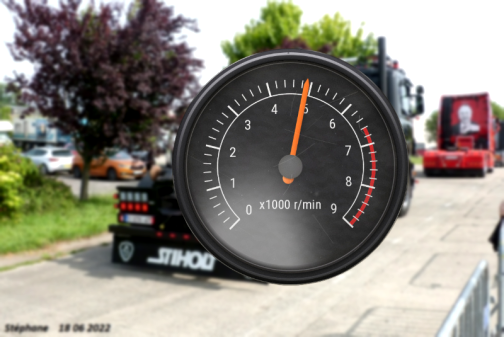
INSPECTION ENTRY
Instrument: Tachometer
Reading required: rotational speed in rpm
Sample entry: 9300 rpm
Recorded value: 4900 rpm
